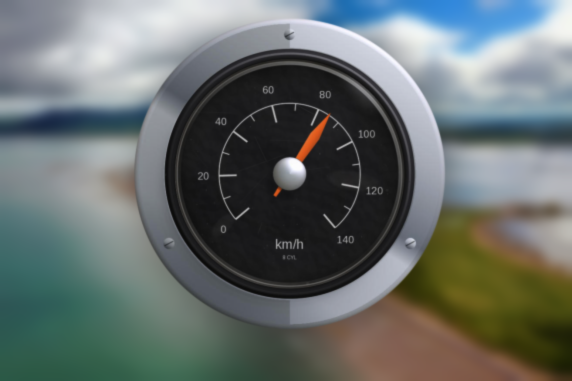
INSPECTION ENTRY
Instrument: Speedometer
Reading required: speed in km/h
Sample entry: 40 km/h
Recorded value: 85 km/h
